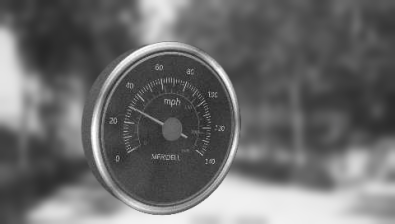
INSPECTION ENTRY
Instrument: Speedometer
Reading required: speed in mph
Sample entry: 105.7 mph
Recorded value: 30 mph
